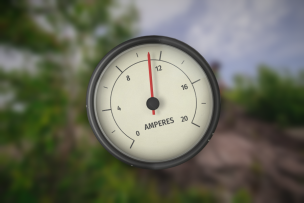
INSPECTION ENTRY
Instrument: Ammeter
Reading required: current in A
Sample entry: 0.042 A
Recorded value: 11 A
